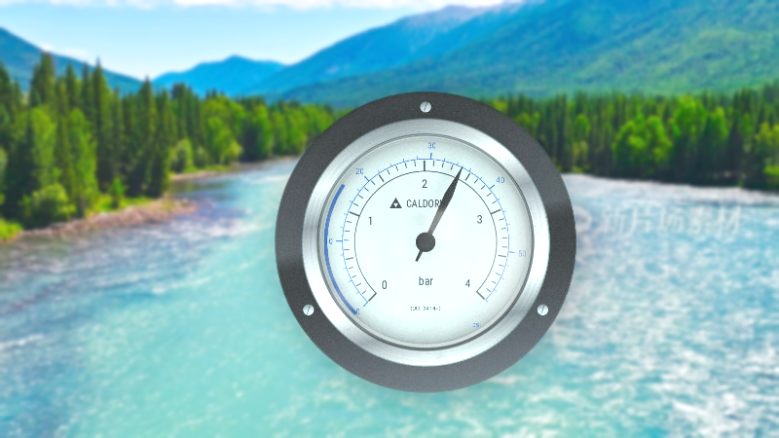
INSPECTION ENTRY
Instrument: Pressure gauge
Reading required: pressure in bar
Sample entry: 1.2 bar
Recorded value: 2.4 bar
